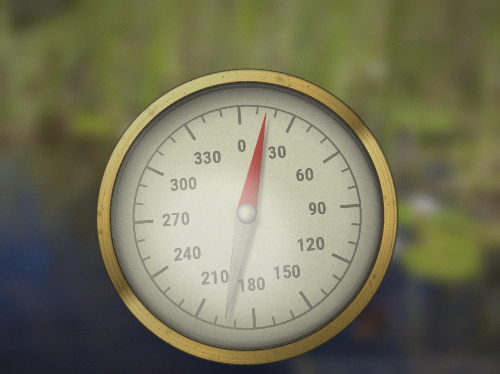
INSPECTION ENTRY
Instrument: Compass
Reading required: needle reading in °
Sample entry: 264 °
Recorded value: 15 °
